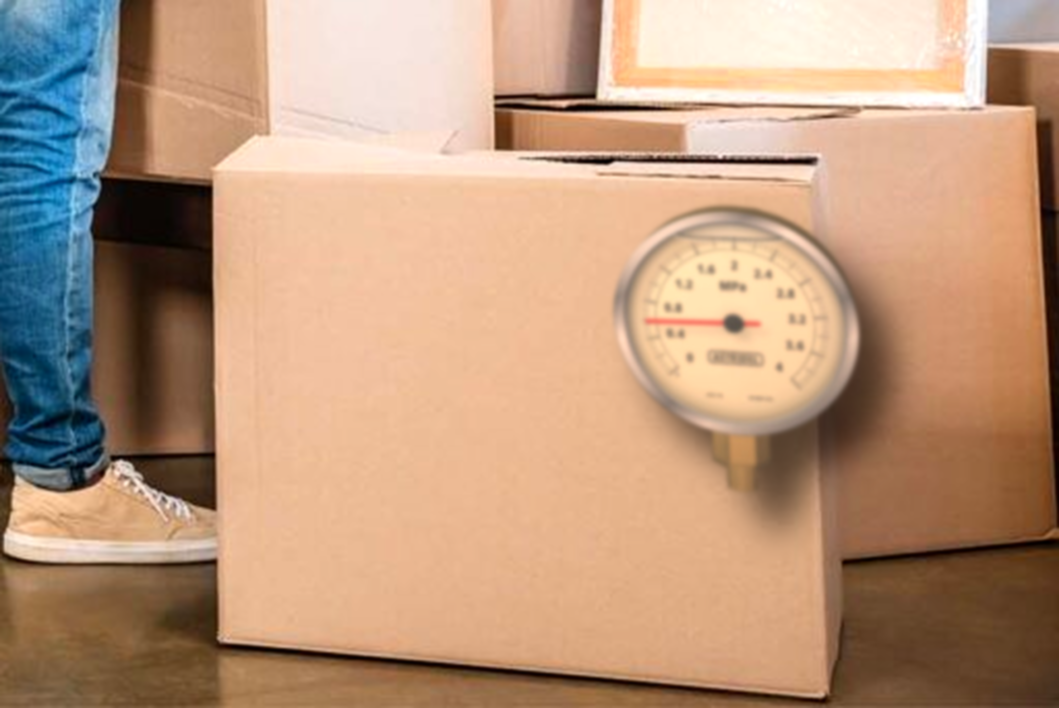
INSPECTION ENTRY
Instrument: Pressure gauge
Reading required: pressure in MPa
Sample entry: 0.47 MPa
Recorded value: 0.6 MPa
